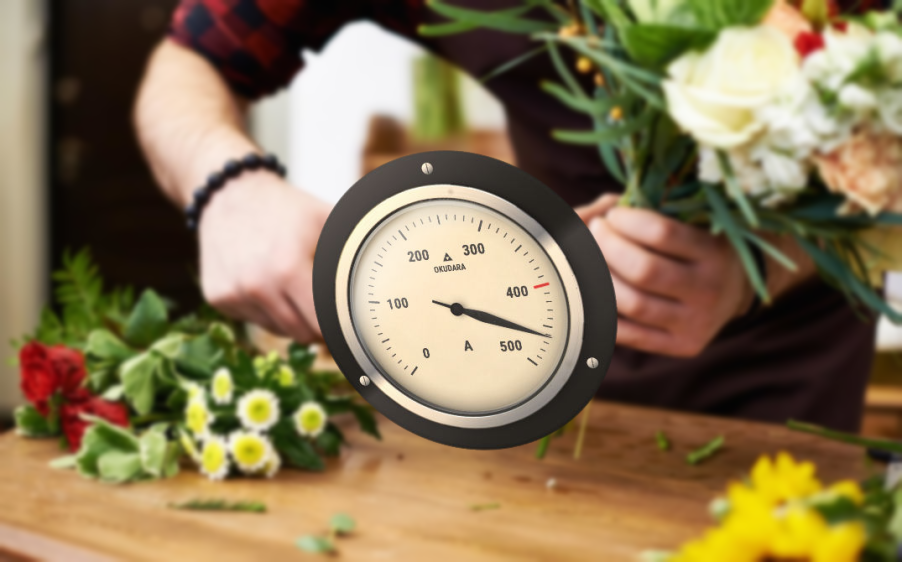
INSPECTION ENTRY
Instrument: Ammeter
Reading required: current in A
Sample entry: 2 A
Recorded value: 460 A
